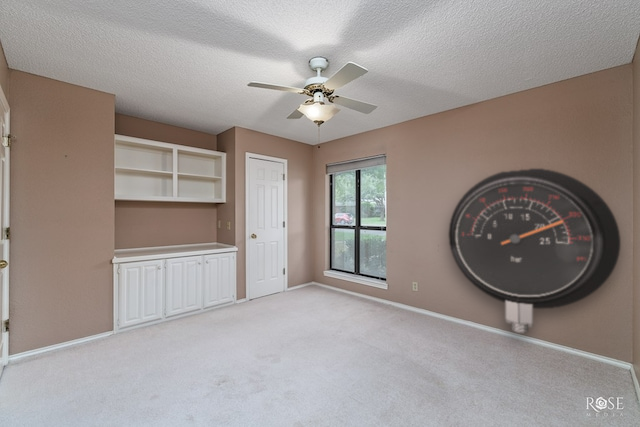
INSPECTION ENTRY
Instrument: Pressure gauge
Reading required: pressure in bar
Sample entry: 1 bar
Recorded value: 21 bar
